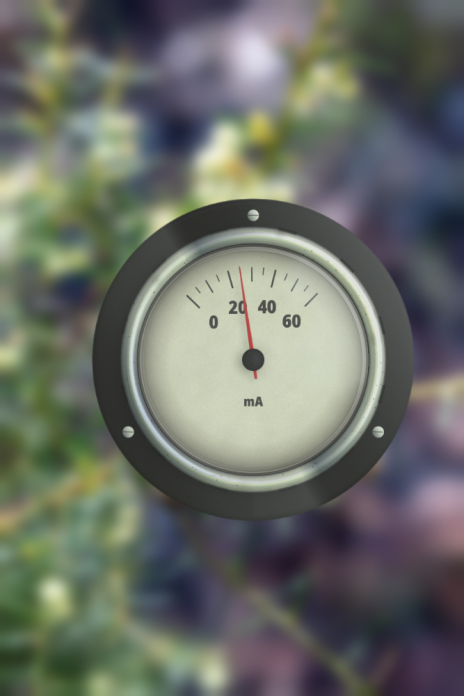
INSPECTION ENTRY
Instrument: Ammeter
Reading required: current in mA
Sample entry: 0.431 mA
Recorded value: 25 mA
